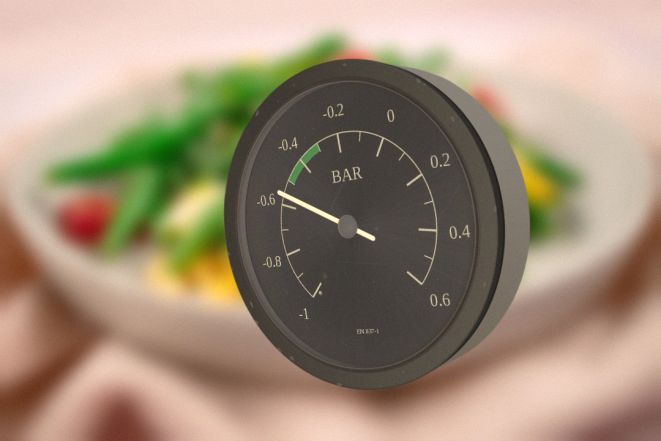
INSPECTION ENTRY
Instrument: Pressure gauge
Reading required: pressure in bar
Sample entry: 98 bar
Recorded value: -0.55 bar
